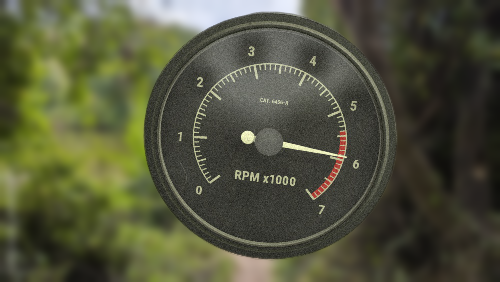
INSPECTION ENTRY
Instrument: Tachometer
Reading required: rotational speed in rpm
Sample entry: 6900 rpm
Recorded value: 5900 rpm
